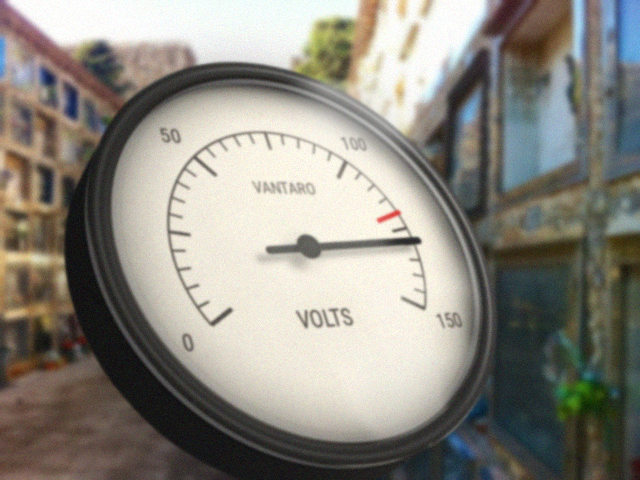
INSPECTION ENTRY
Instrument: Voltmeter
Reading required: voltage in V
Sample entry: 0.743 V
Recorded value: 130 V
